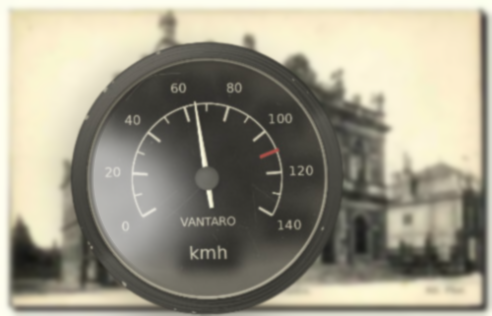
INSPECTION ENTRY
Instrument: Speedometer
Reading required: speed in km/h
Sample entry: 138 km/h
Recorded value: 65 km/h
